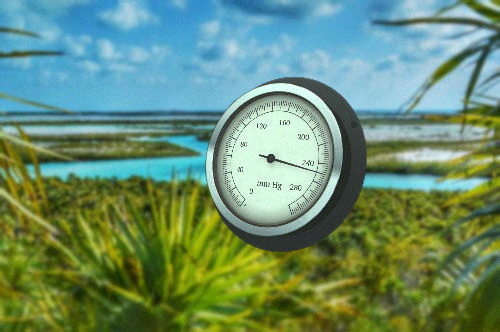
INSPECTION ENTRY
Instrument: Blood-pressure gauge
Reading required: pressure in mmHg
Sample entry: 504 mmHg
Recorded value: 250 mmHg
